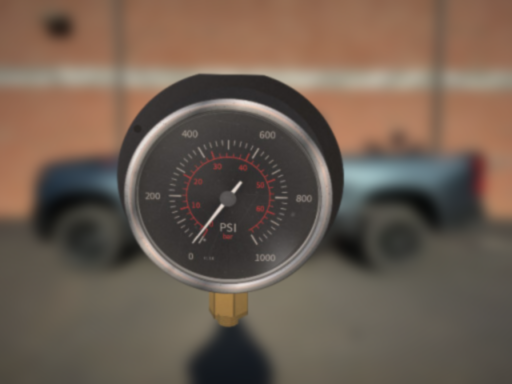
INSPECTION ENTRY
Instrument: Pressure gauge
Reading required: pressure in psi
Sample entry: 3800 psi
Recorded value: 20 psi
